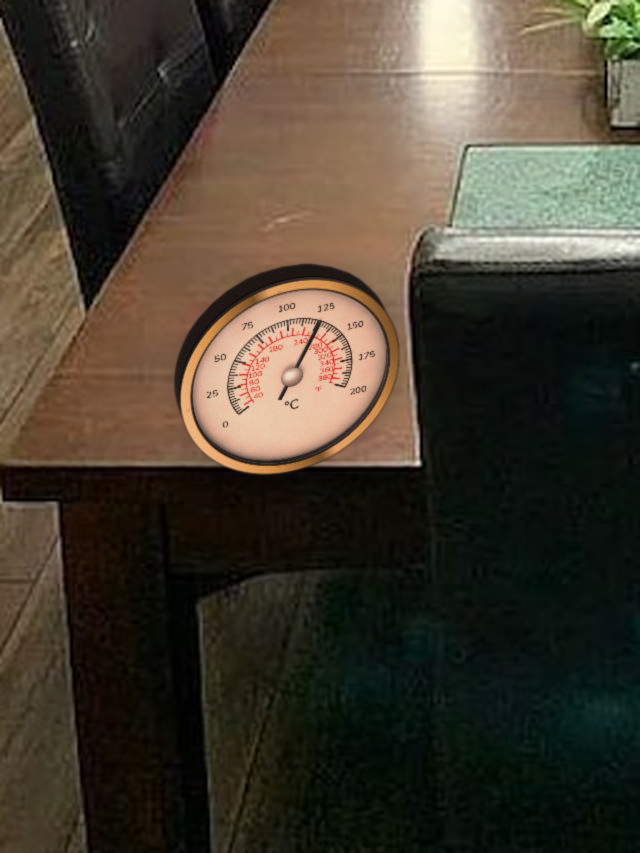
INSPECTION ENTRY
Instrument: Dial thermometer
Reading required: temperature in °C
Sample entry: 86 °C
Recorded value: 125 °C
